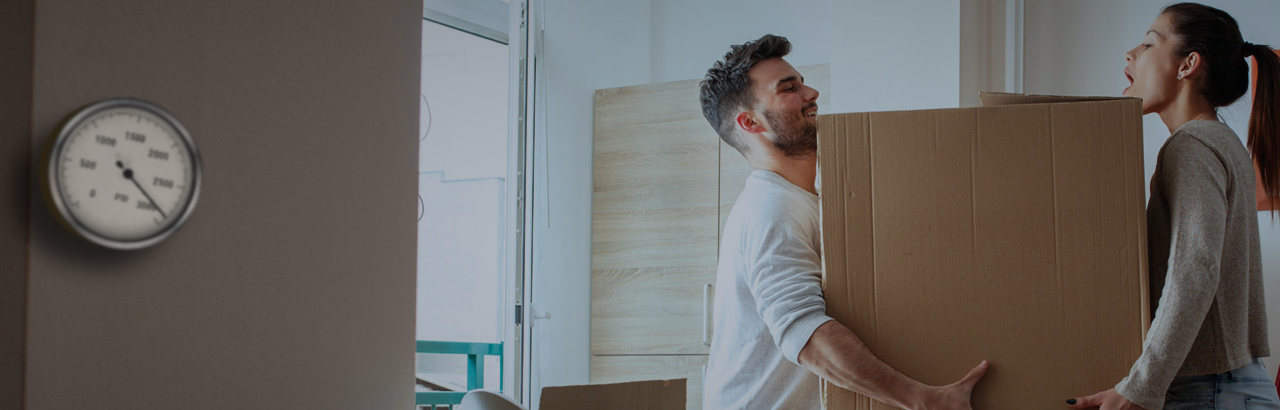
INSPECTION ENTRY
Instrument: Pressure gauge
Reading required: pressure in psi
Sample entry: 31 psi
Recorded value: 2900 psi
